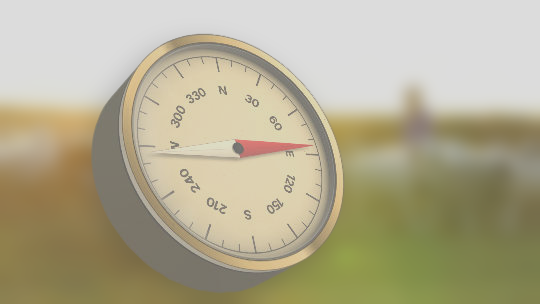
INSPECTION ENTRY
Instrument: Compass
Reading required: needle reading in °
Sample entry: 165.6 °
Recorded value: 85 °
